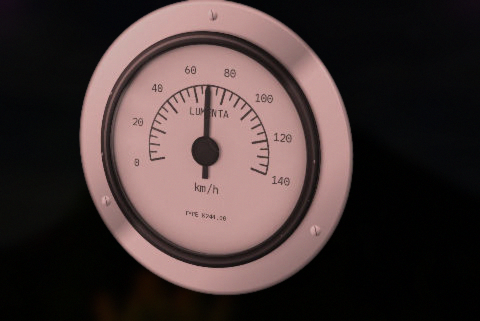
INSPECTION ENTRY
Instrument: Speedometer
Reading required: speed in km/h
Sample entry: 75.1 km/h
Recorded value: 70 km/h
